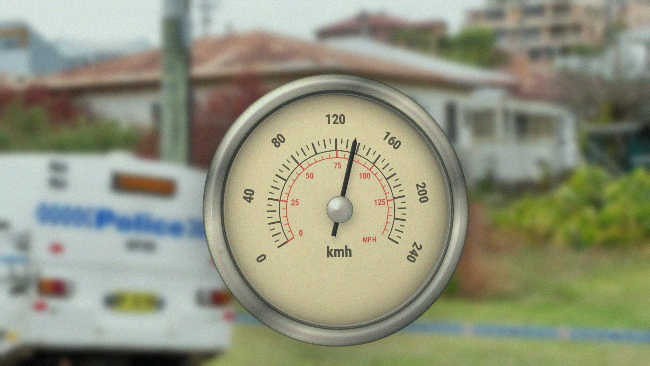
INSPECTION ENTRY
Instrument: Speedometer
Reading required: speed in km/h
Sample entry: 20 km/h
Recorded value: 135 km/h
